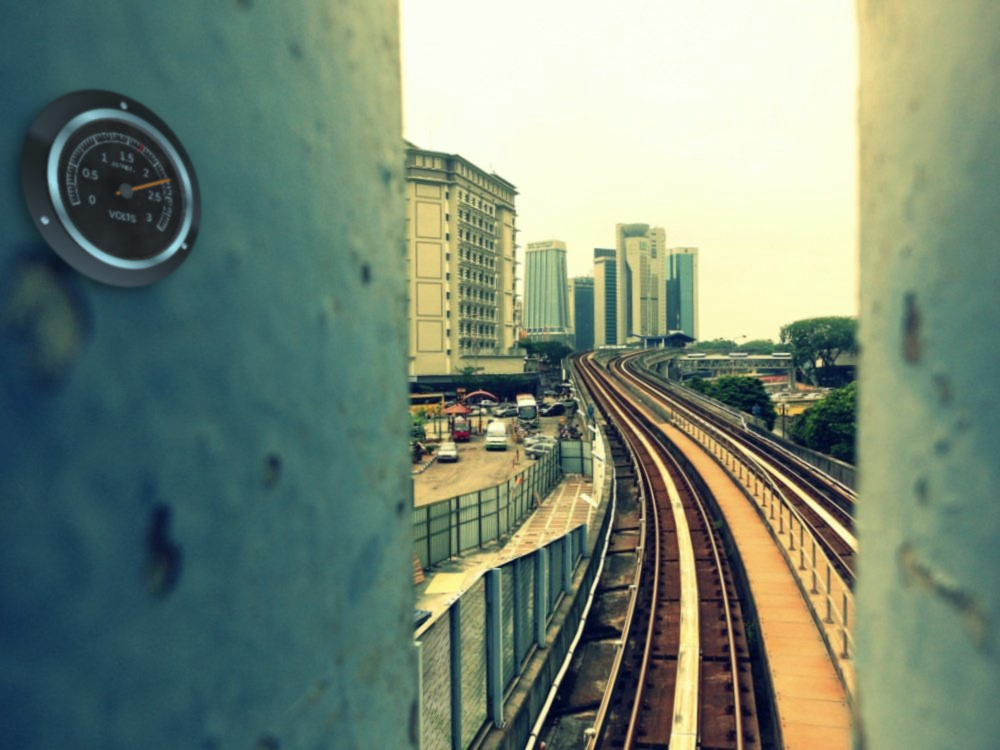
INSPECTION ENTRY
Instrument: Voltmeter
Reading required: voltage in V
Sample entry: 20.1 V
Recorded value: 2.25 V
